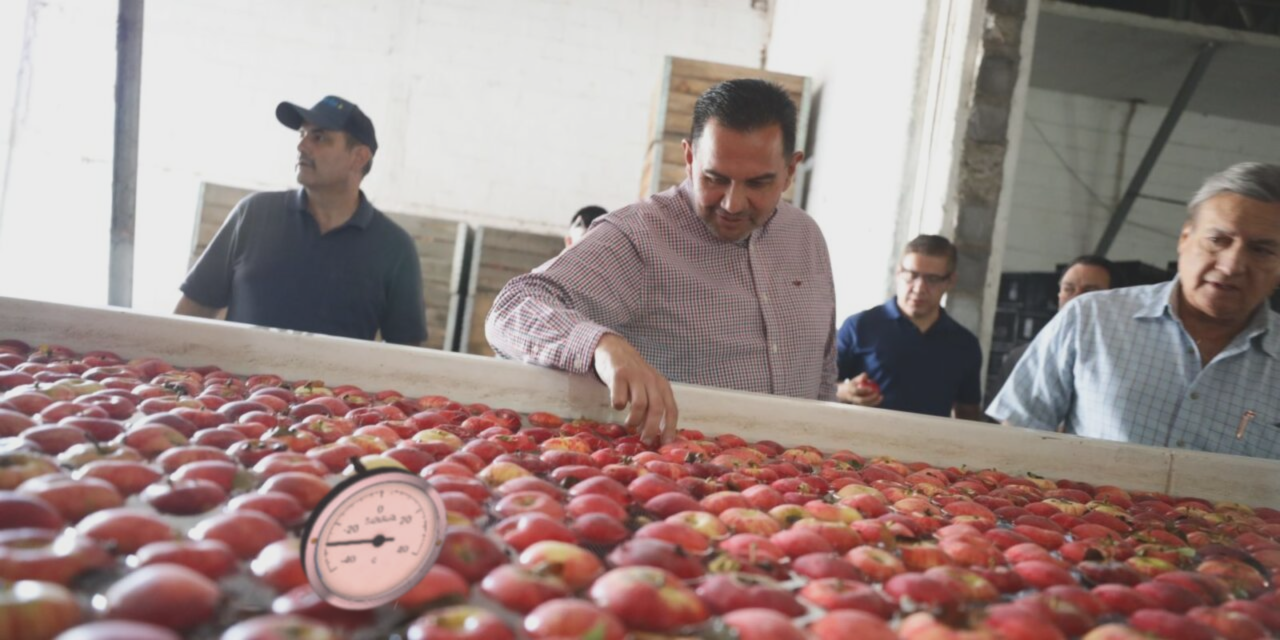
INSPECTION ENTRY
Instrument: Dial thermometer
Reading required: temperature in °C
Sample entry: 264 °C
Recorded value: -28 °C
